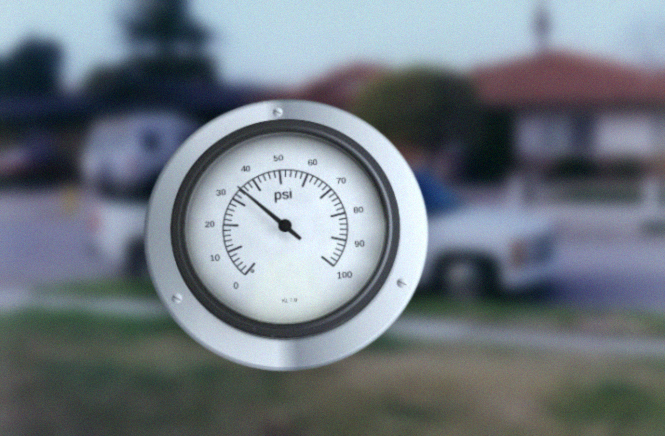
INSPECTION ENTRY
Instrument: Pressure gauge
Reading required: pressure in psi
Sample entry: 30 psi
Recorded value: 34 psi
